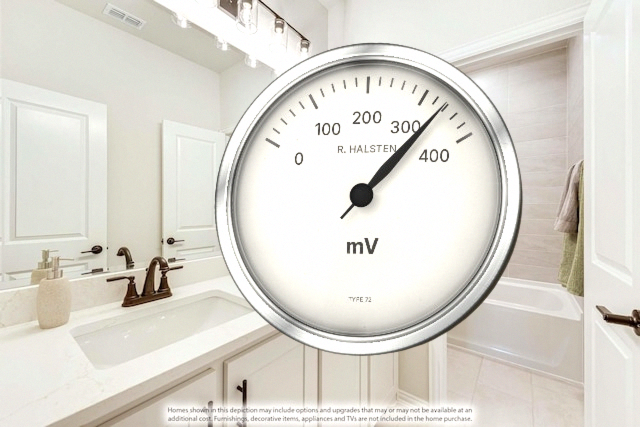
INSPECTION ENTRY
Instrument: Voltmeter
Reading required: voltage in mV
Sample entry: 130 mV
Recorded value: 340 mV
